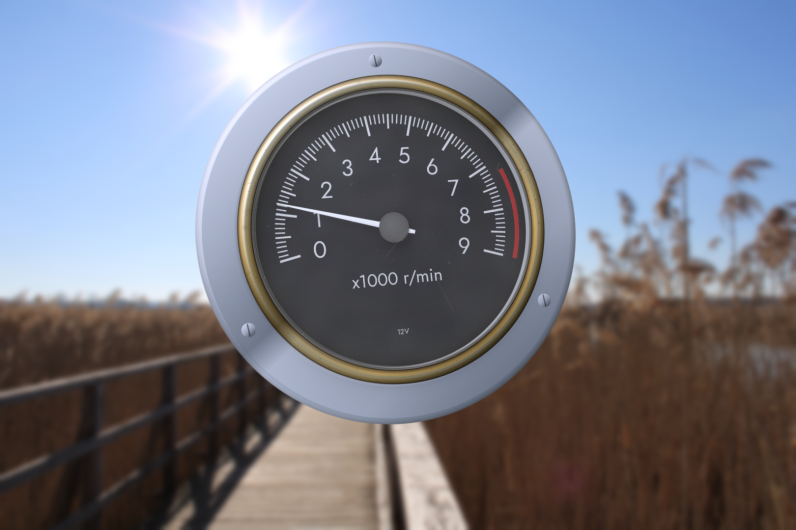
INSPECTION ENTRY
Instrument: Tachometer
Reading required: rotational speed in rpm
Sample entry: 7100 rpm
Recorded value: 1200 rpm
